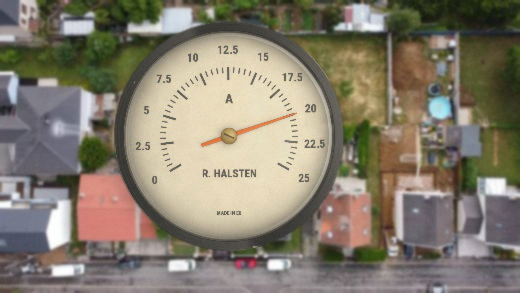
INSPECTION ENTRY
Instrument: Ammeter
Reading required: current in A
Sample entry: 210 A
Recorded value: 20 A
